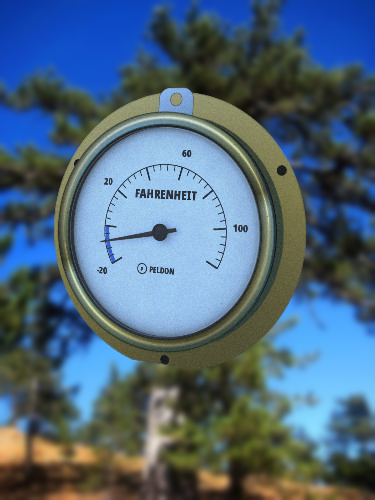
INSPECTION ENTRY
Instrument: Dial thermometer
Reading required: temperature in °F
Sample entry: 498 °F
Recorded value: -8 °F
